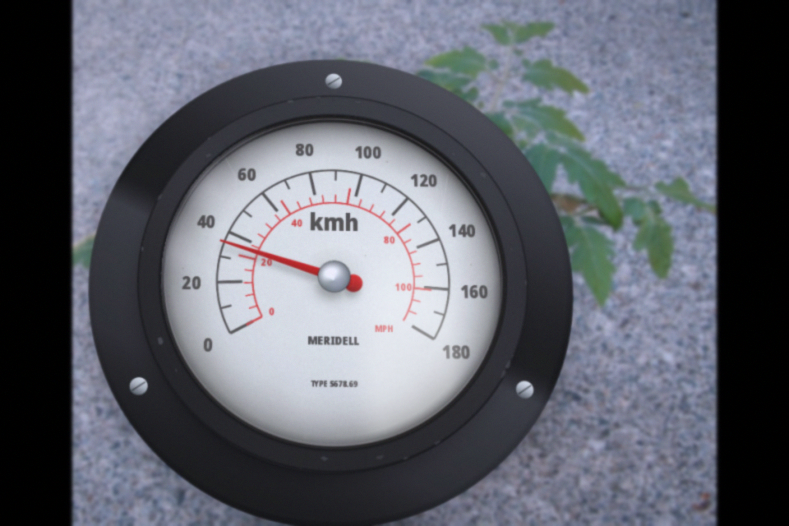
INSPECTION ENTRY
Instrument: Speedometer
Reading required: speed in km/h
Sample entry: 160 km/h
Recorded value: 35 km/h
